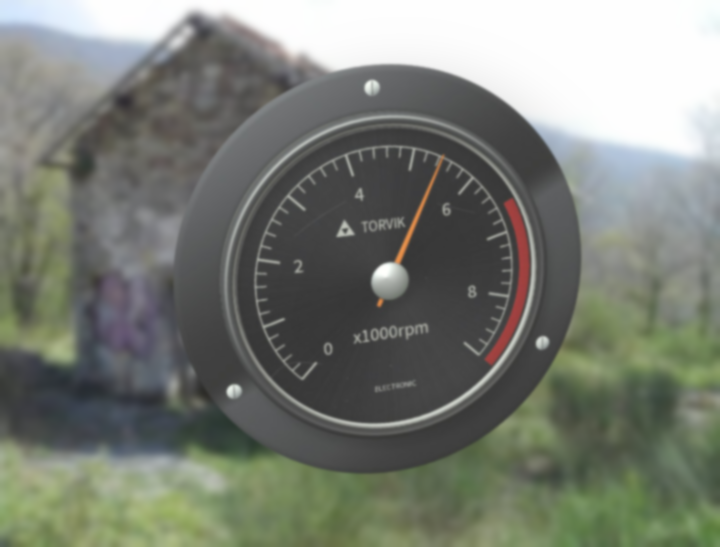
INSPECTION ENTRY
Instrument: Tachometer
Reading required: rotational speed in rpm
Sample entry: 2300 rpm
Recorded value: 5400 rpm
